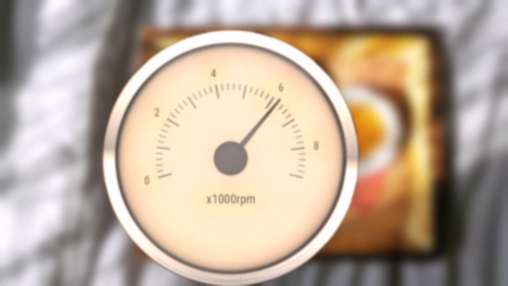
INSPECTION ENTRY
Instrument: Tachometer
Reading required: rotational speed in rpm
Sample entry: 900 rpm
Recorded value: 6200 rpm
